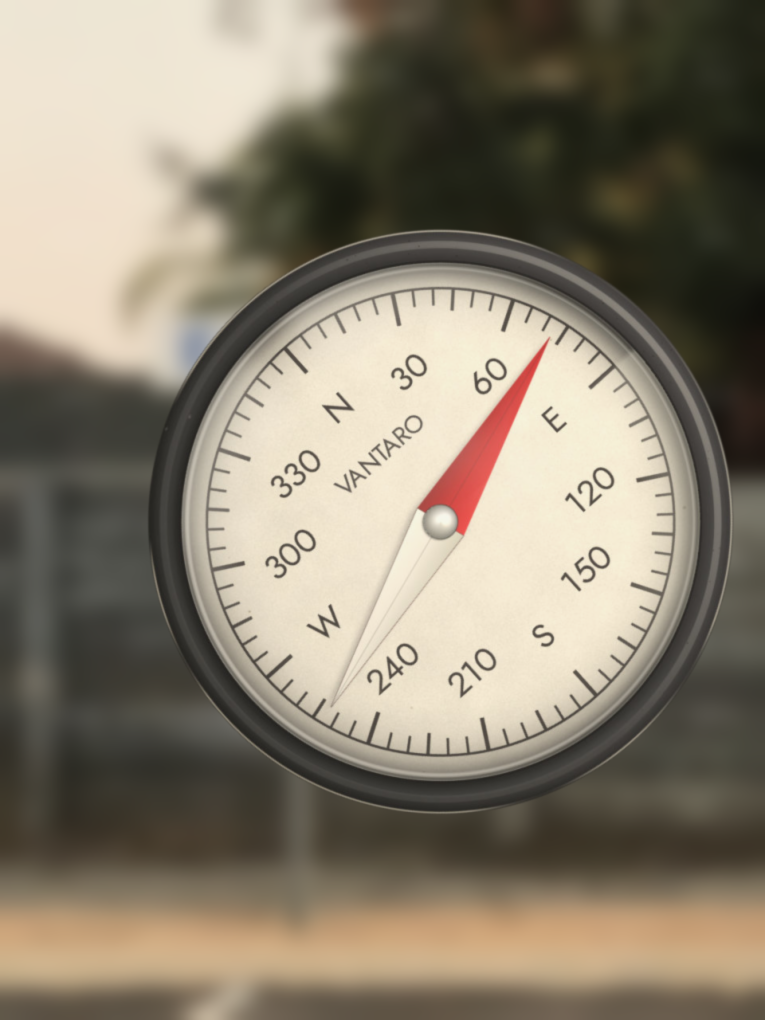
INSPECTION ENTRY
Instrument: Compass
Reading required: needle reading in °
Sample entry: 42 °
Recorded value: 72.5 °
